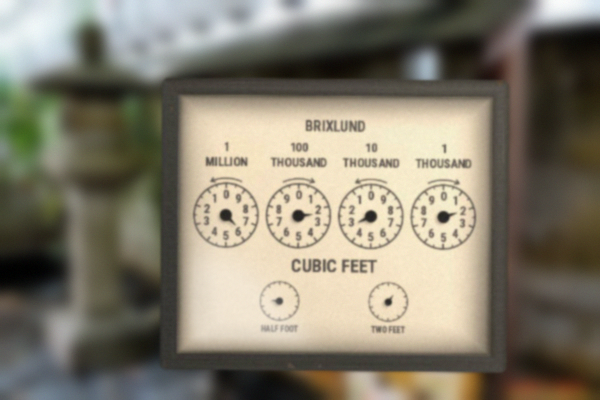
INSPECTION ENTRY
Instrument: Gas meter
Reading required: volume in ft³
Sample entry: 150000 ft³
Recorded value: 623200 ft³
